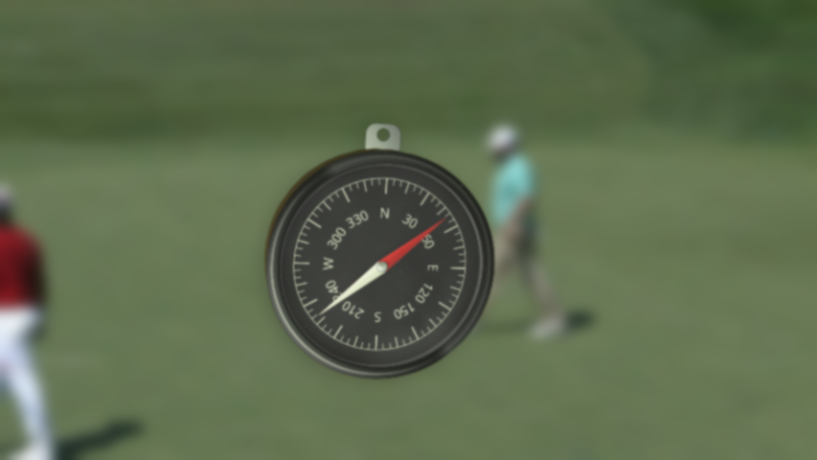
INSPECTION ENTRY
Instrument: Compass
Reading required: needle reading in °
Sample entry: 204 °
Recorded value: 50 °
